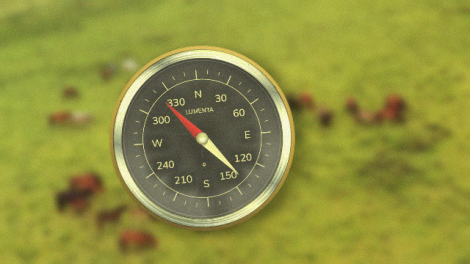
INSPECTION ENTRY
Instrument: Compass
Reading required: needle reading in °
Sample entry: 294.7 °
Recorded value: 320 °
